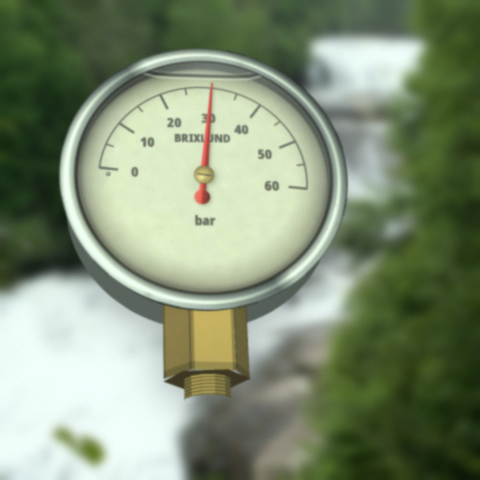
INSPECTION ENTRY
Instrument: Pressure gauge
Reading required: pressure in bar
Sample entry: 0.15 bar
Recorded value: 30 bar
